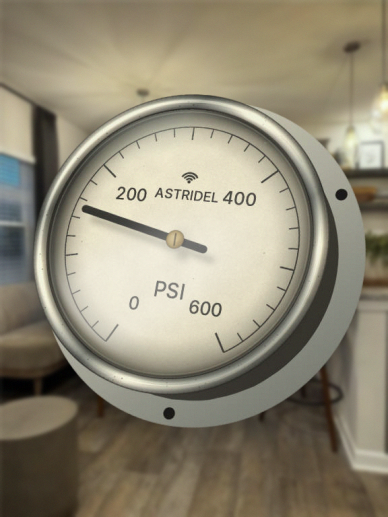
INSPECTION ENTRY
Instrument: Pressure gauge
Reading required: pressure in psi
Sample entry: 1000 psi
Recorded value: 150 psi
